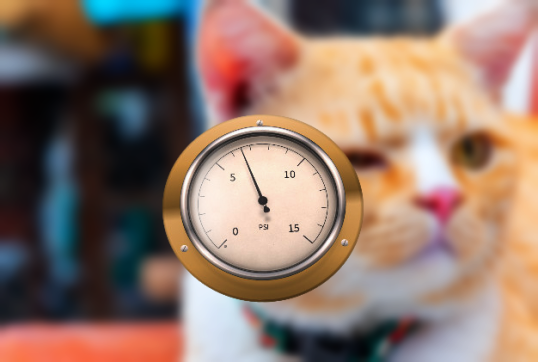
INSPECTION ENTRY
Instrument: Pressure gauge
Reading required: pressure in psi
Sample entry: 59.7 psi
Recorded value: 6.5 psi
